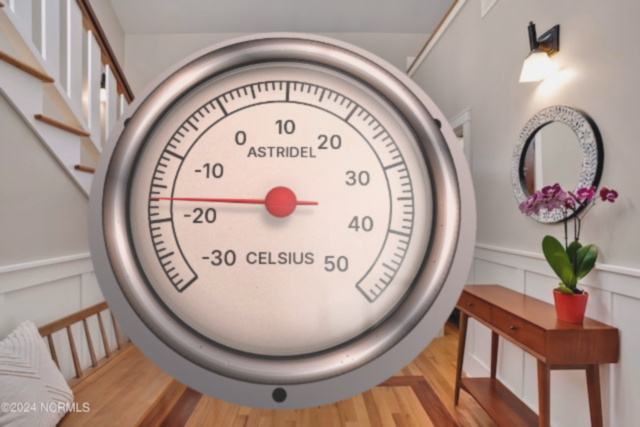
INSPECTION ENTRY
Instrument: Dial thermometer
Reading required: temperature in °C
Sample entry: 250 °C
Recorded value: -17 °C
